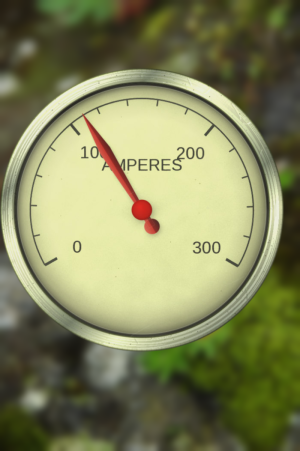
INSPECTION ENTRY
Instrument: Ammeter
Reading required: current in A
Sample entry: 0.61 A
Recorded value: 110 A
